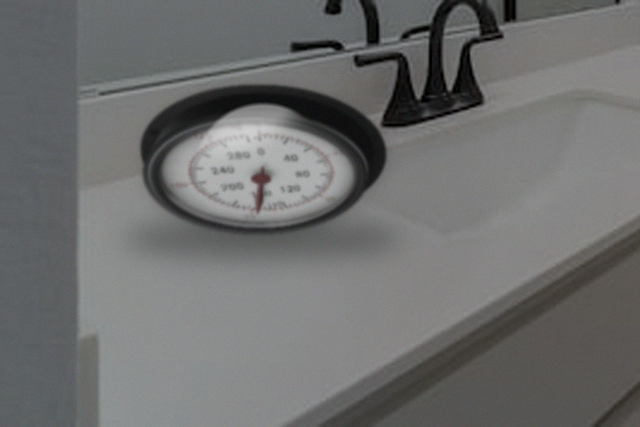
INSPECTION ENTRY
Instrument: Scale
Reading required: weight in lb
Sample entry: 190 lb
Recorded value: 160 lb
